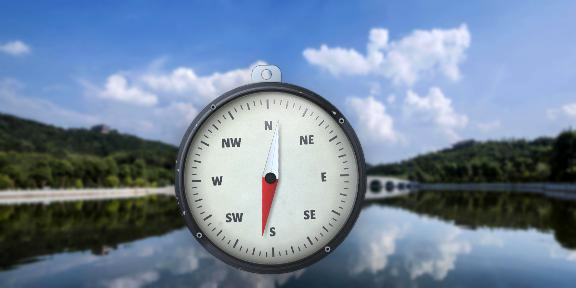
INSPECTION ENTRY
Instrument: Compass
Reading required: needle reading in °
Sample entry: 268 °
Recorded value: 190 °
